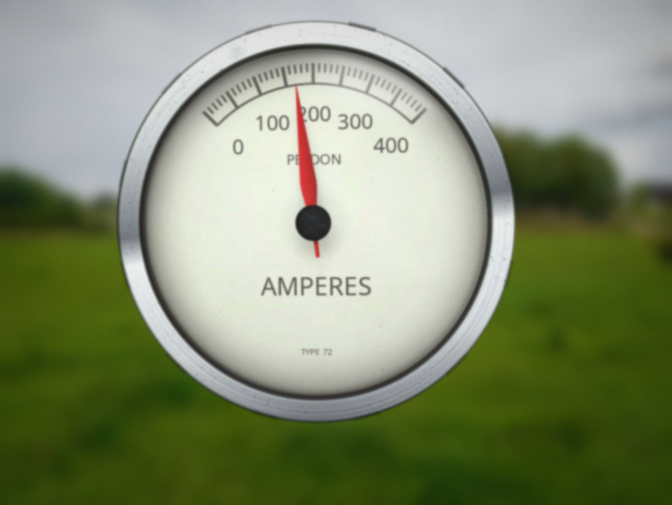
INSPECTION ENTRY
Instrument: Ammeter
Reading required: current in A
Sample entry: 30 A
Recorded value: 170 A
